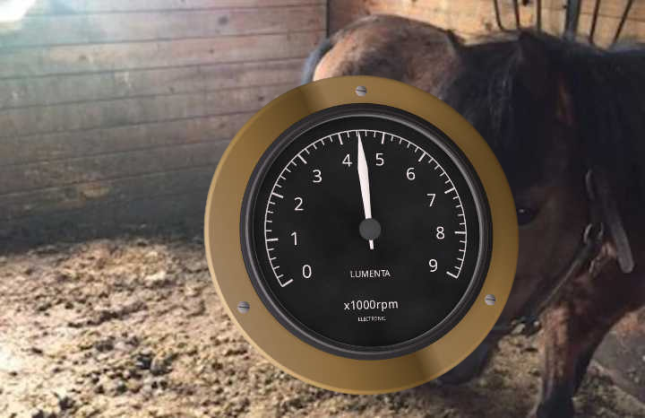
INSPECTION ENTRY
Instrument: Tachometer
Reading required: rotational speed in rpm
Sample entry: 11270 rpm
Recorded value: 4400 rpm
